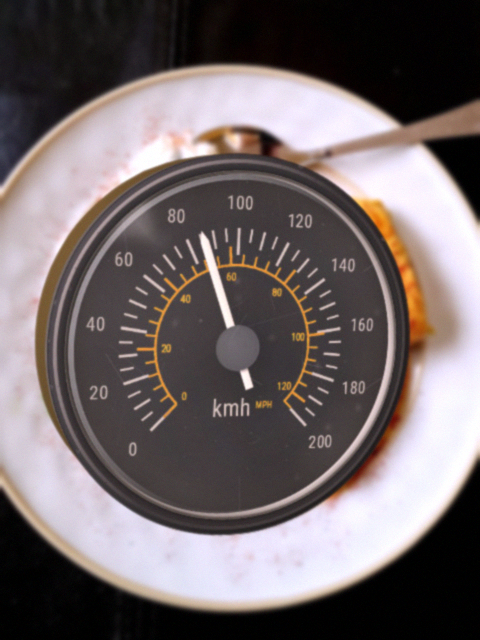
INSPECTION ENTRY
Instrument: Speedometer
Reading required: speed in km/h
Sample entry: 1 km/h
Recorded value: 85 km/h
